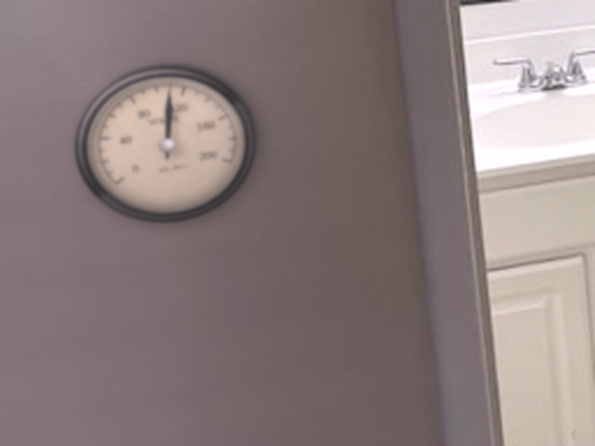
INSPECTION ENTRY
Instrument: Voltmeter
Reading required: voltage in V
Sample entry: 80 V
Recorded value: 110 V
